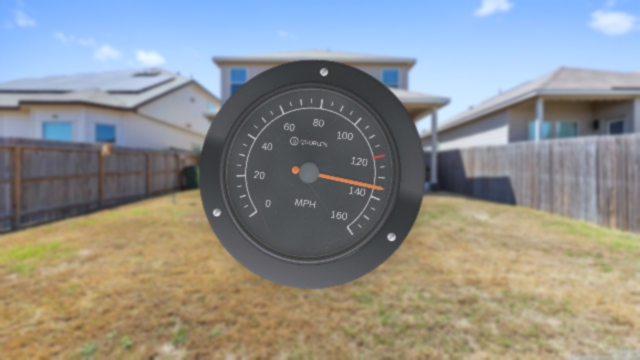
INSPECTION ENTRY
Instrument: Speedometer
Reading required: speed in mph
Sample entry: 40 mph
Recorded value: 135 mph
